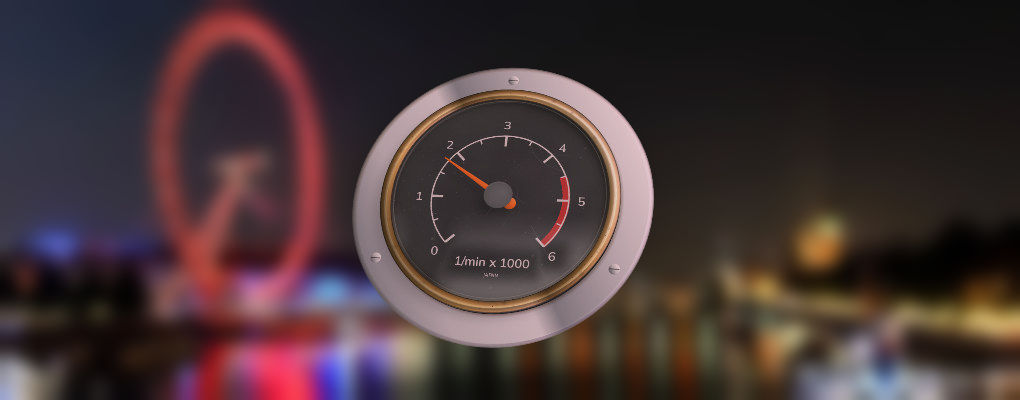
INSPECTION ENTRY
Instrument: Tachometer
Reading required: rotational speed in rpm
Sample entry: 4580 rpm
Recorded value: 1750 rpm
